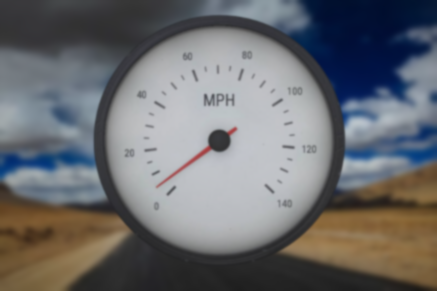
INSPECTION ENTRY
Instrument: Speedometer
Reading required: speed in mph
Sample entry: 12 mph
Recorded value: 5 mph
